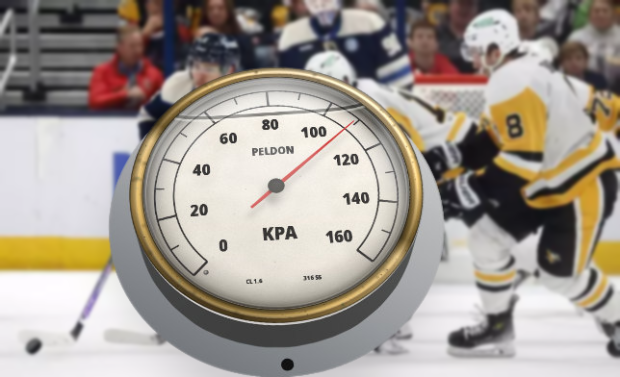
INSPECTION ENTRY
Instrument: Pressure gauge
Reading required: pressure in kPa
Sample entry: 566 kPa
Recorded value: 110 kPa
